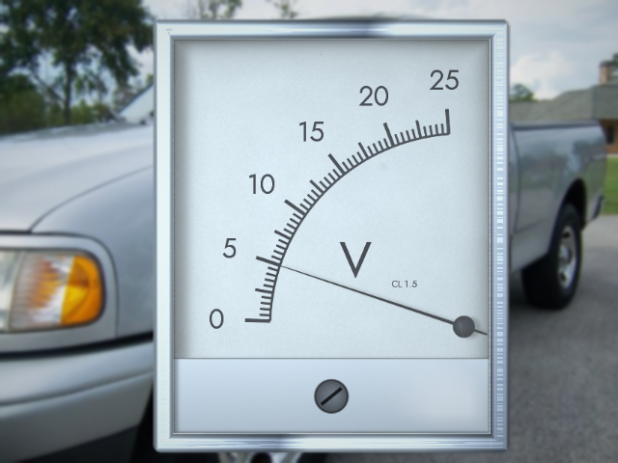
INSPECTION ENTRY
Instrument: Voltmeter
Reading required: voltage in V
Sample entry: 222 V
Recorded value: 5 V
